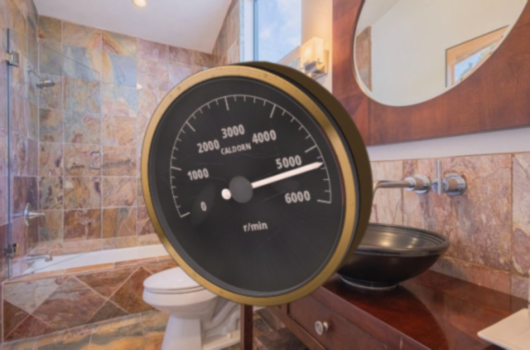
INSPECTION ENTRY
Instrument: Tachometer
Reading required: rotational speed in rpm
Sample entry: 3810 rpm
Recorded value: 5300 rpm
